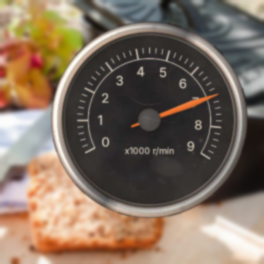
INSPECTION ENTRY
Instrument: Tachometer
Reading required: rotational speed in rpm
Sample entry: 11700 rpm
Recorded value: 7000 rpm
